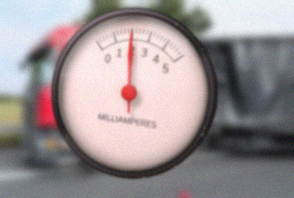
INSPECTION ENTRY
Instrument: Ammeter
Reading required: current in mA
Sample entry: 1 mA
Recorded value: 2 mA
